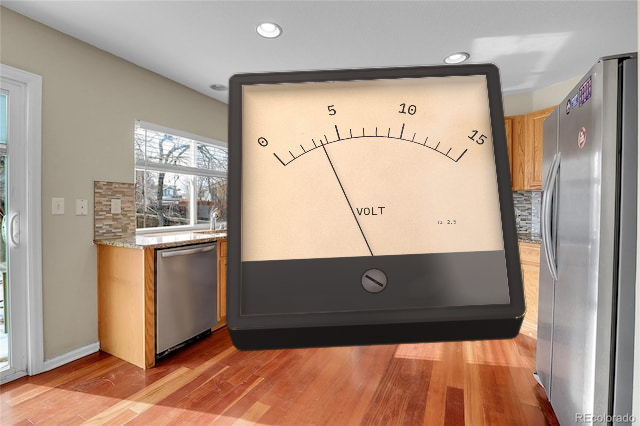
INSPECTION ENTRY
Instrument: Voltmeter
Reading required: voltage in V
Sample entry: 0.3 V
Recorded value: 3.5 V
